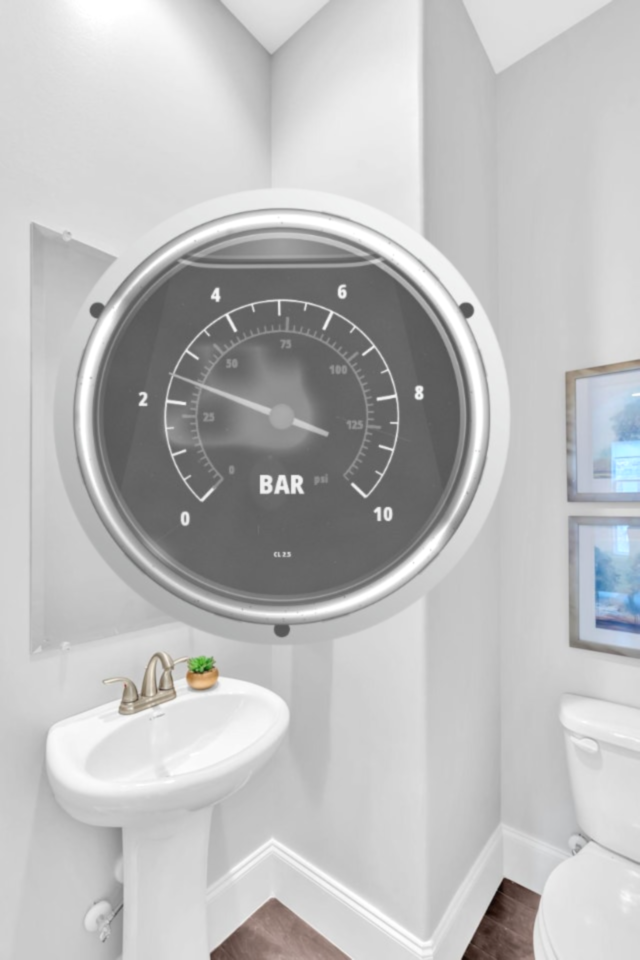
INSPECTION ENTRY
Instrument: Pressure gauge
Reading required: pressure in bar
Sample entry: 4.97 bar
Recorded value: 2.5 bar
